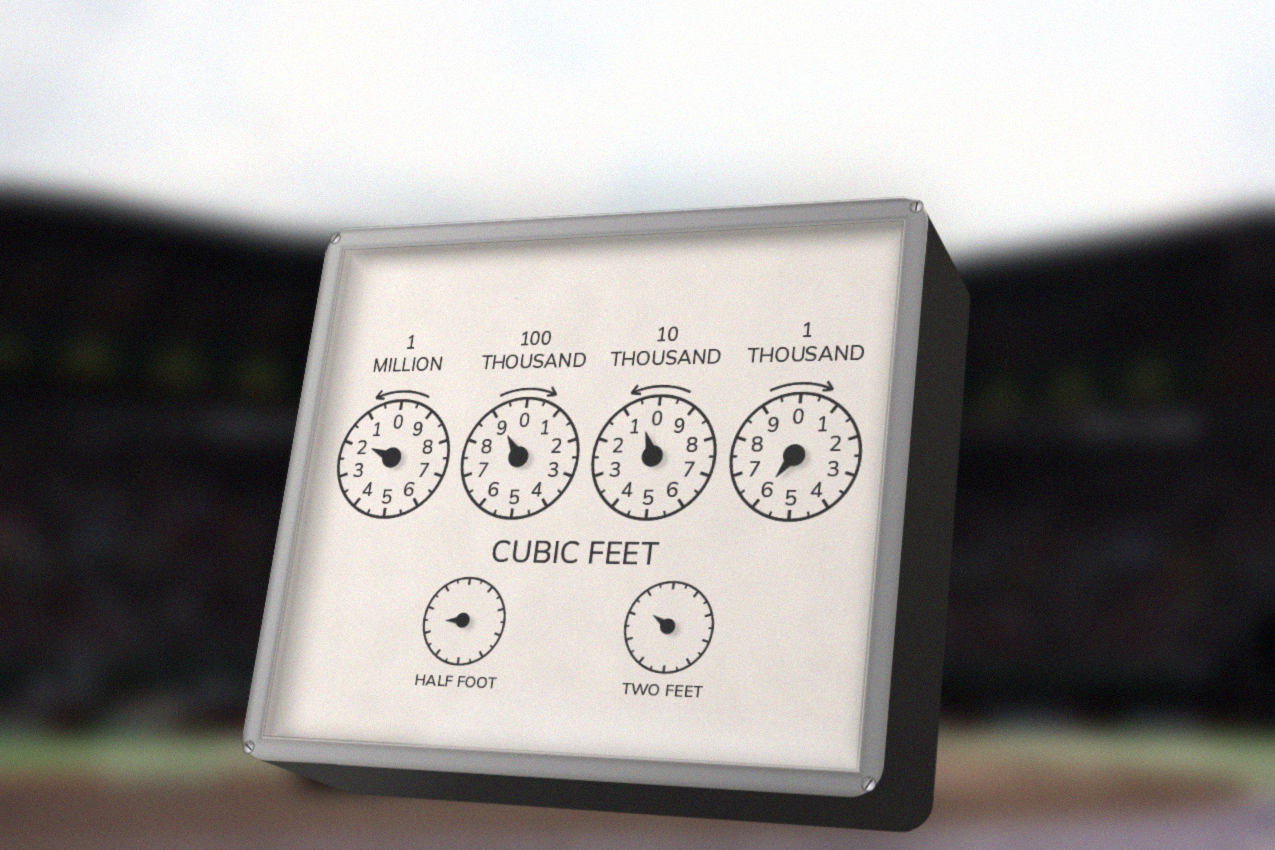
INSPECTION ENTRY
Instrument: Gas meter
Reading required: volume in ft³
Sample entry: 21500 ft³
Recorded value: 190600 ft³
